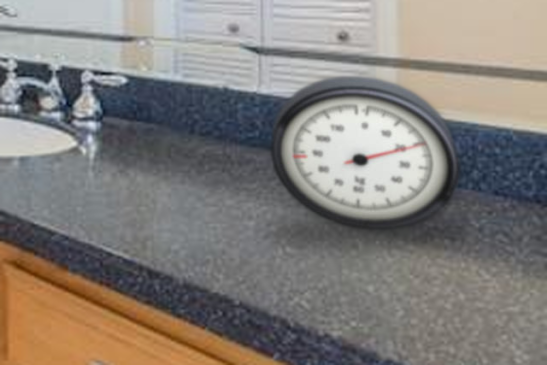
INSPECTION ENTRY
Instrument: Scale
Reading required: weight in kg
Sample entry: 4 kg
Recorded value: 20 kg
